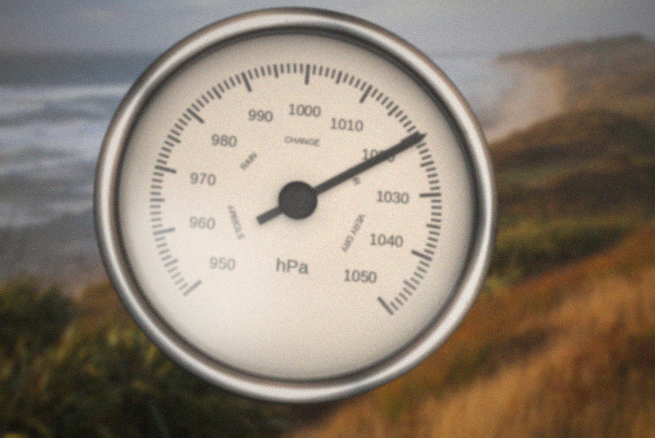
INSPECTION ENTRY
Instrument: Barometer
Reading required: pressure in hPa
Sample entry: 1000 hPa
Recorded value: 1021 hPa
